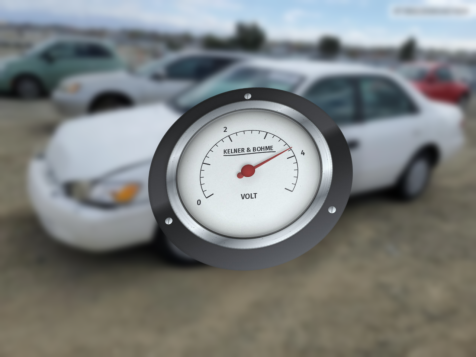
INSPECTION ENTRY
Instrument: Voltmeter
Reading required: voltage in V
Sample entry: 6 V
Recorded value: 3.8 V
